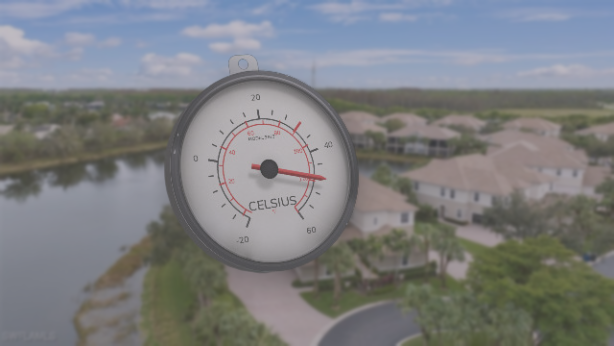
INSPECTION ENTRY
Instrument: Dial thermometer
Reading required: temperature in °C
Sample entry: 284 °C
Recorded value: 48 °C
